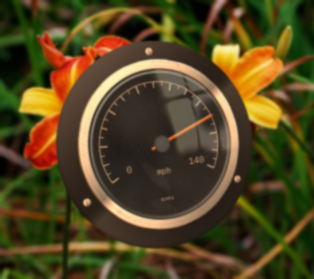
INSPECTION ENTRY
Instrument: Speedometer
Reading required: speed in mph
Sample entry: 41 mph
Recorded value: 110 mph
